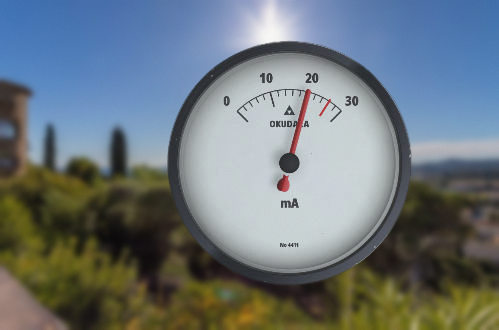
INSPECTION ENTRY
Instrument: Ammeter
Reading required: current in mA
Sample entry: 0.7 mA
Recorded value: 20 mA
